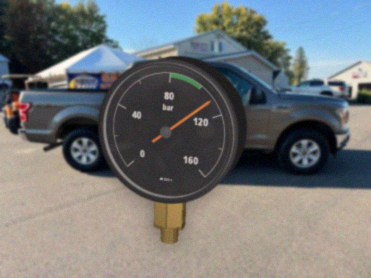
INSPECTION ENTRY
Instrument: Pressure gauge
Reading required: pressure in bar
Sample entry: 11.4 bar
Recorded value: 110 bar
